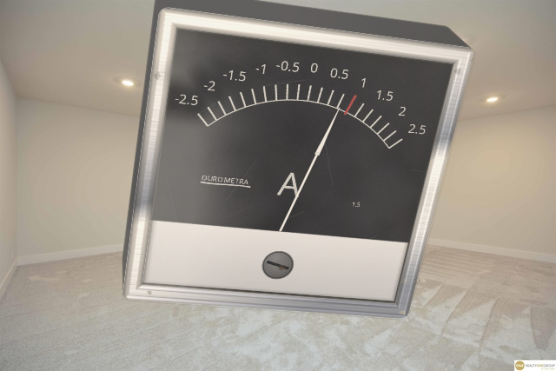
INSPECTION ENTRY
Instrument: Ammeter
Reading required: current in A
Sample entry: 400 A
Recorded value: 0.75 A
